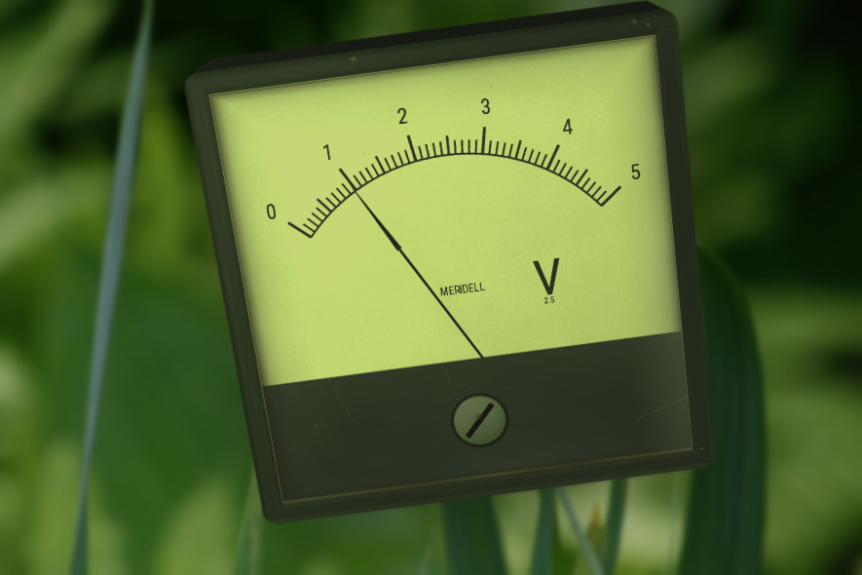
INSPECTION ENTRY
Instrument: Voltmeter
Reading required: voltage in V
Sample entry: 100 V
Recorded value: 1 V
